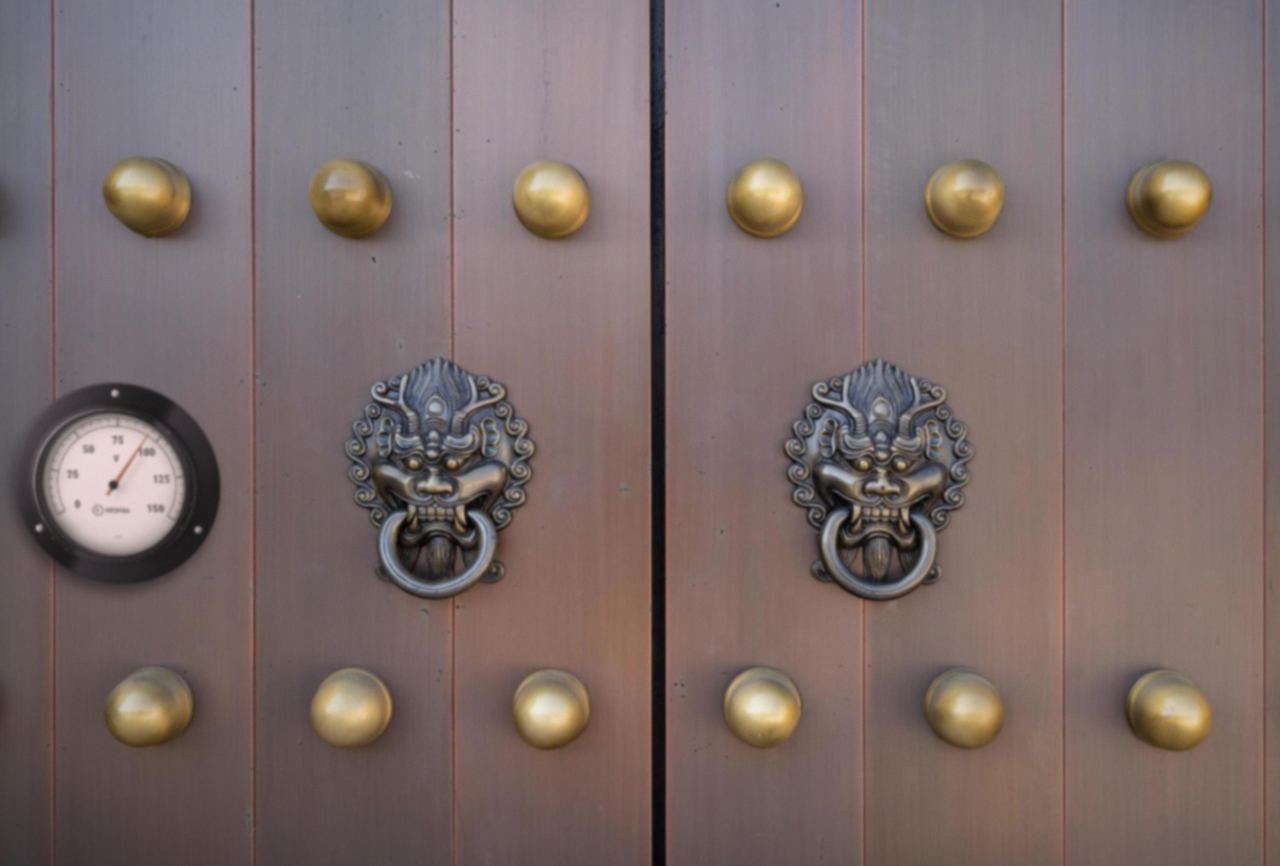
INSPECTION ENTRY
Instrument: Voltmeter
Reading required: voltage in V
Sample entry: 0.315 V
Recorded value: 95 V
